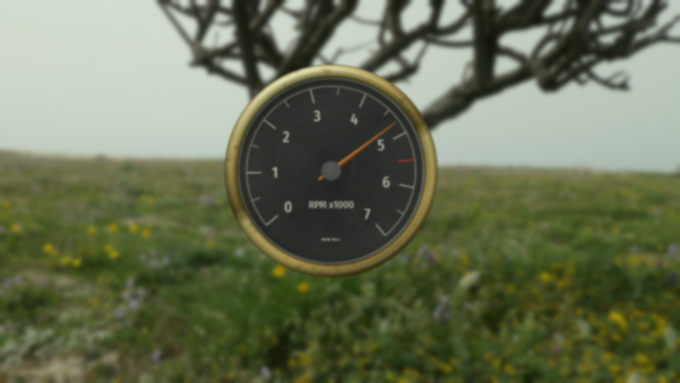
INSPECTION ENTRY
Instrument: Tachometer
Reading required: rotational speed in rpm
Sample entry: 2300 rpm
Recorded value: 4750 rpm
